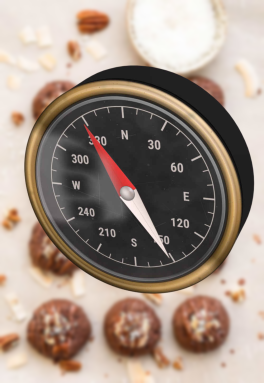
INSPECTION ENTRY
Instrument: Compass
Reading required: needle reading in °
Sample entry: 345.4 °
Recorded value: 330 °
